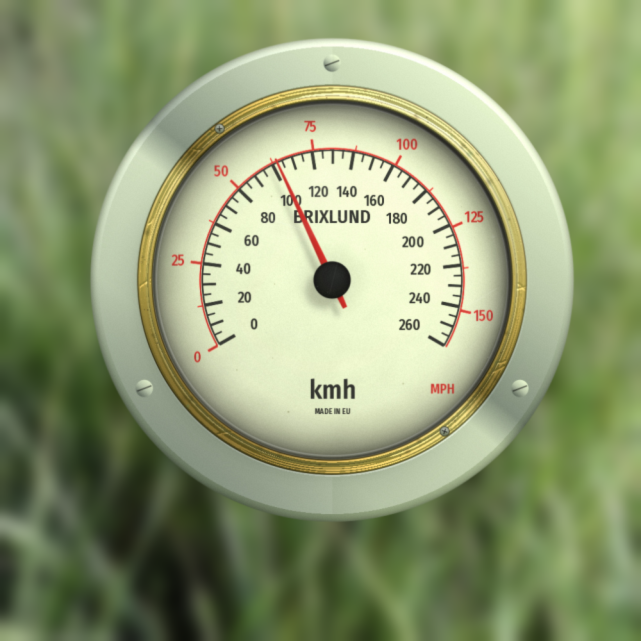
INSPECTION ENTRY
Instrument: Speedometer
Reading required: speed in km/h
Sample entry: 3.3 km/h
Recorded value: 102.5 km/h
